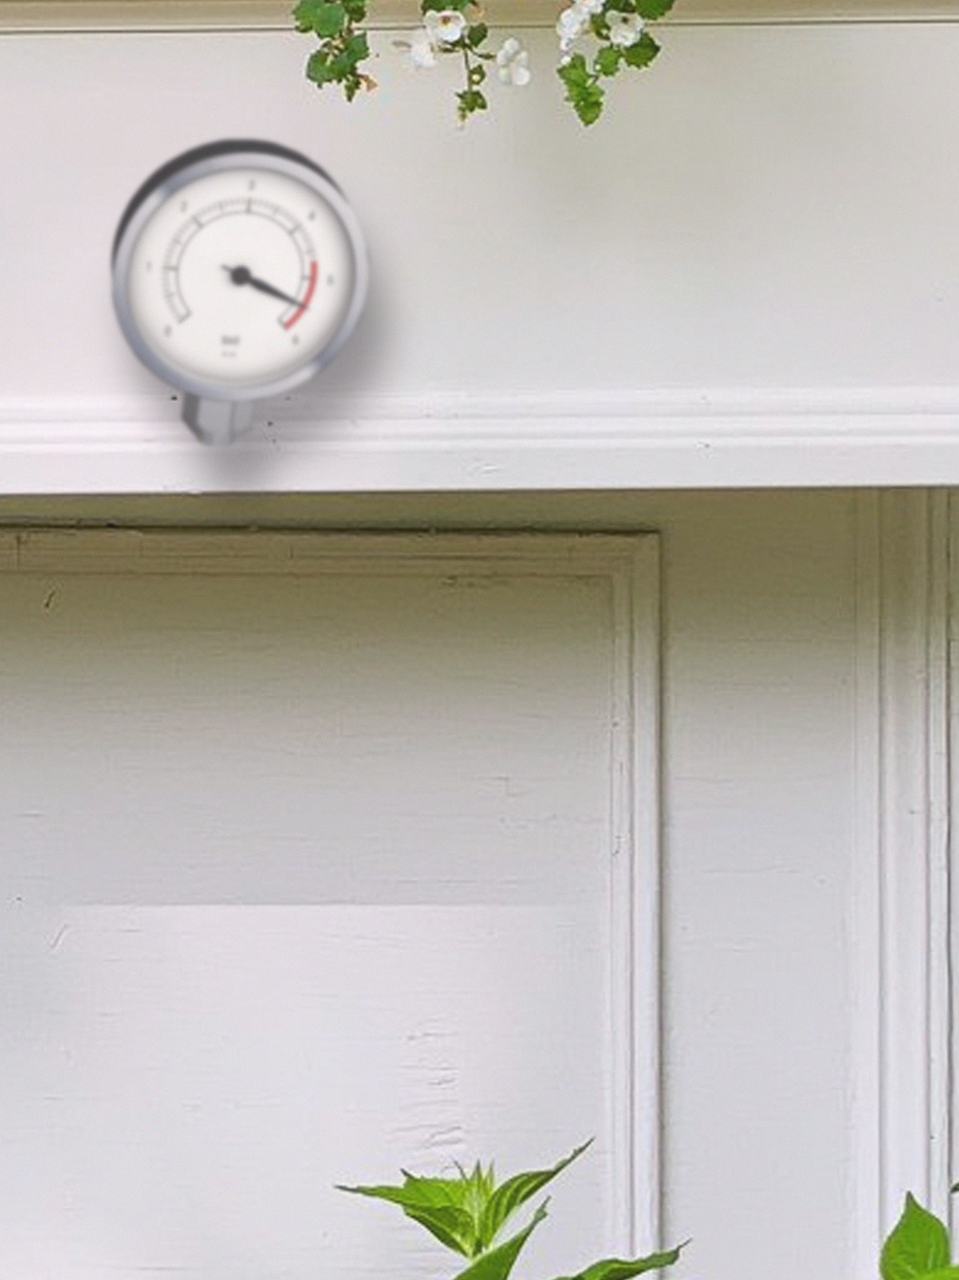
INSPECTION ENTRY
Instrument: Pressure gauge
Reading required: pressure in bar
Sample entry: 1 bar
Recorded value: 5.5 bar
